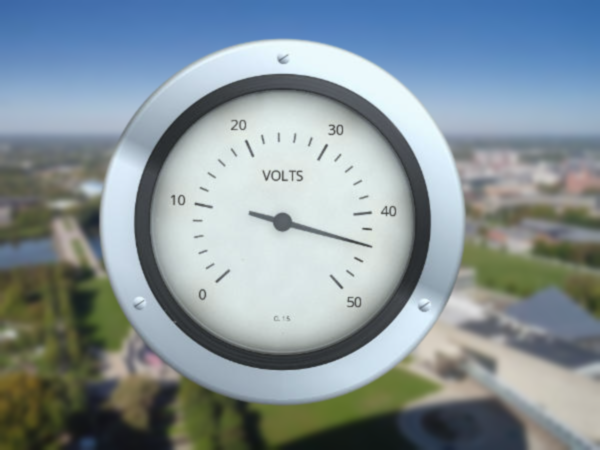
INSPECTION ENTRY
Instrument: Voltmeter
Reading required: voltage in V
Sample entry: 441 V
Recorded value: 44 V
